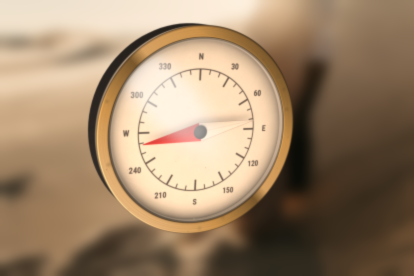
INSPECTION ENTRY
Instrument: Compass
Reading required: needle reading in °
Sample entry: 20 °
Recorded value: 260 °
